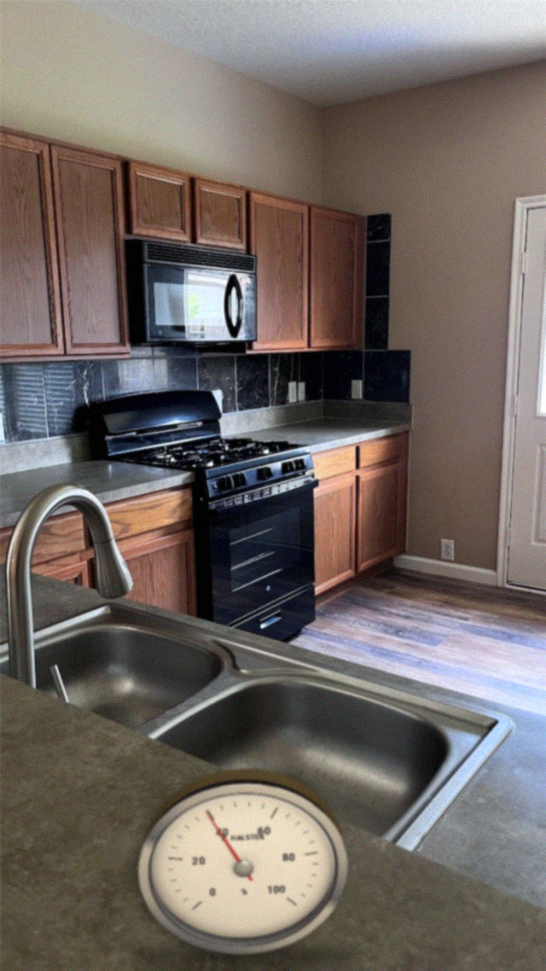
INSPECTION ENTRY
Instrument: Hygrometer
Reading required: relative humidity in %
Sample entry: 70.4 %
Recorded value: 40 %
